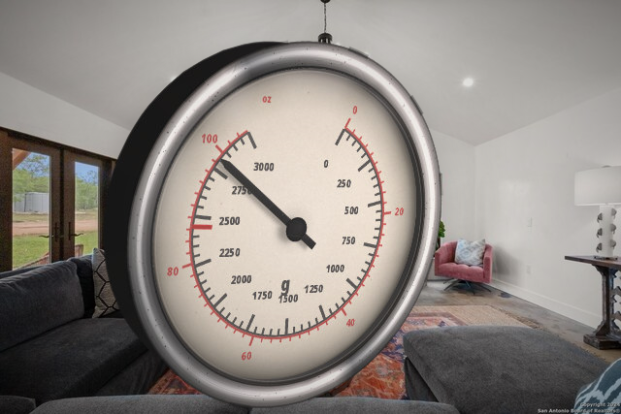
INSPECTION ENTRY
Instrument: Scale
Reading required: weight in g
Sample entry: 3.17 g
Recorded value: 2800 g
